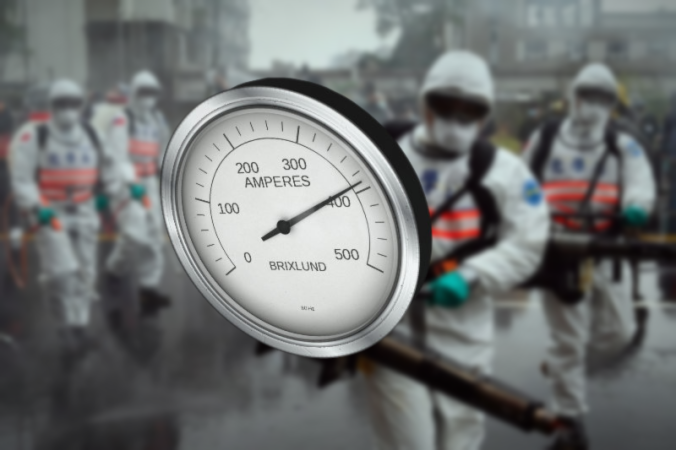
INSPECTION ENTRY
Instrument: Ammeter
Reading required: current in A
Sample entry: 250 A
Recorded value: 390 A
